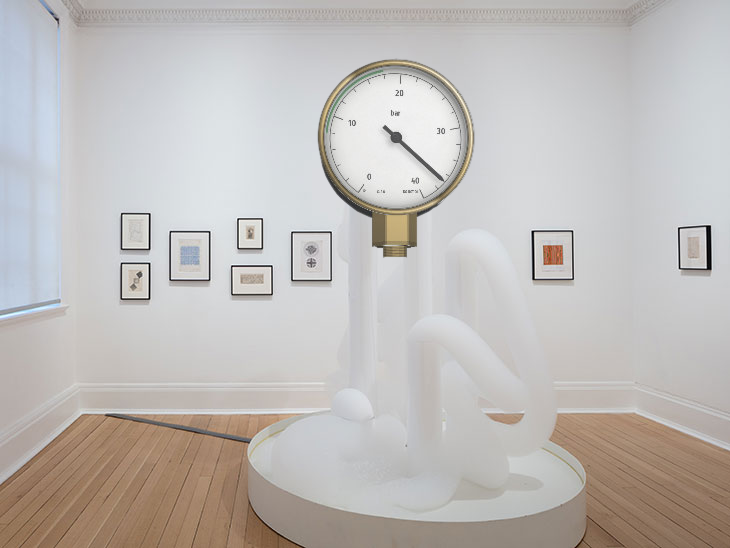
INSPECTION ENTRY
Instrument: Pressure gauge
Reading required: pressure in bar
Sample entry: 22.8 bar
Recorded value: 37 bar
